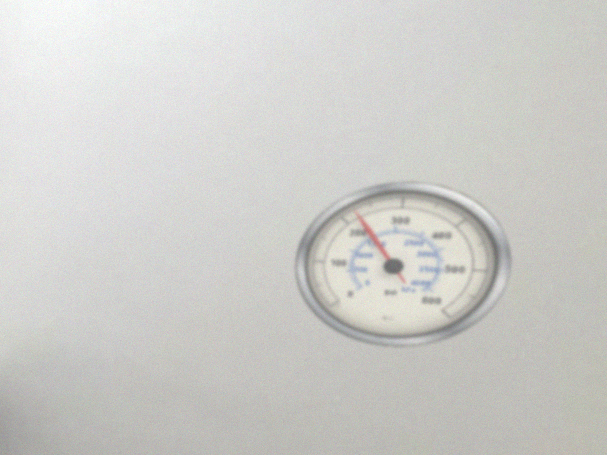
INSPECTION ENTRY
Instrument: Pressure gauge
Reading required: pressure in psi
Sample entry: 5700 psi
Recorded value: 225 psi
